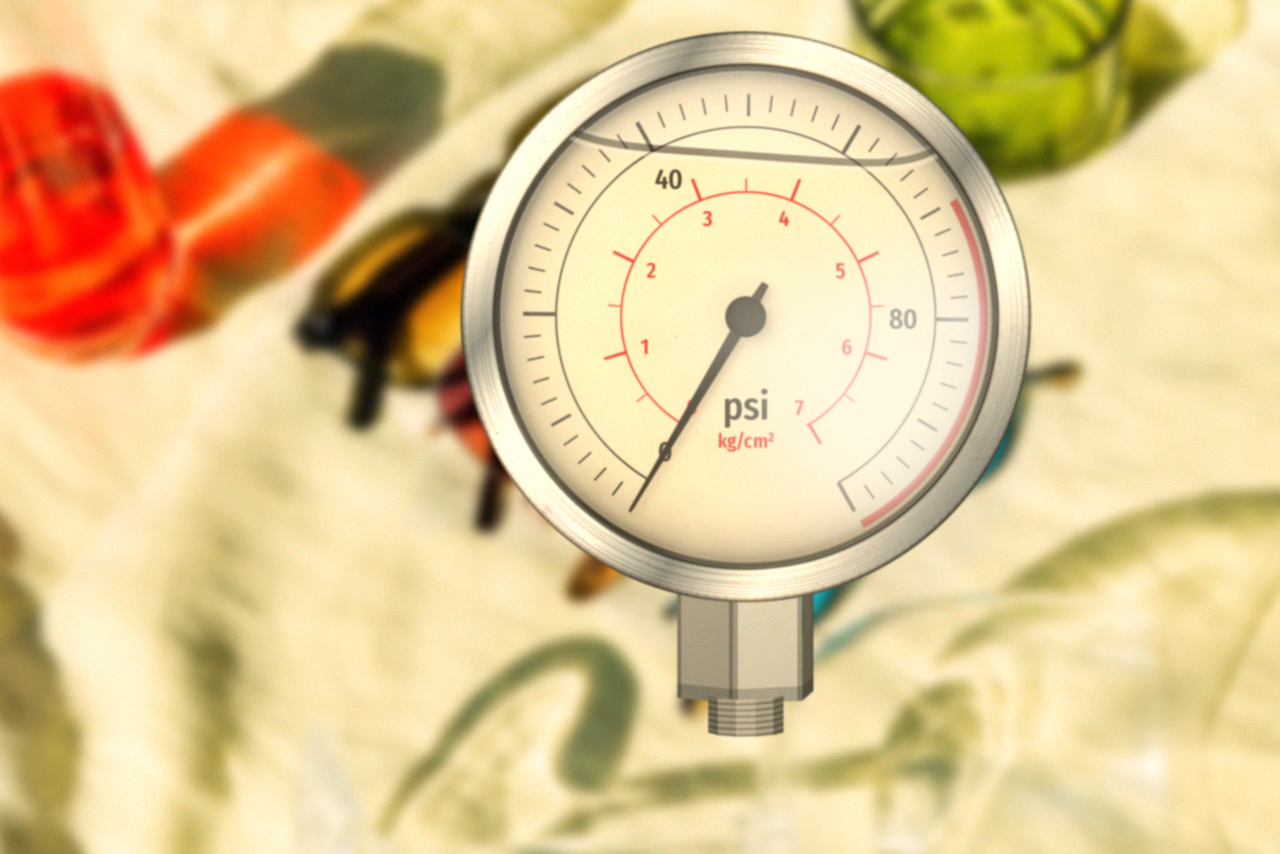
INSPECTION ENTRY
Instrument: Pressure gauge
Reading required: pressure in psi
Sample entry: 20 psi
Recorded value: 0 psi
